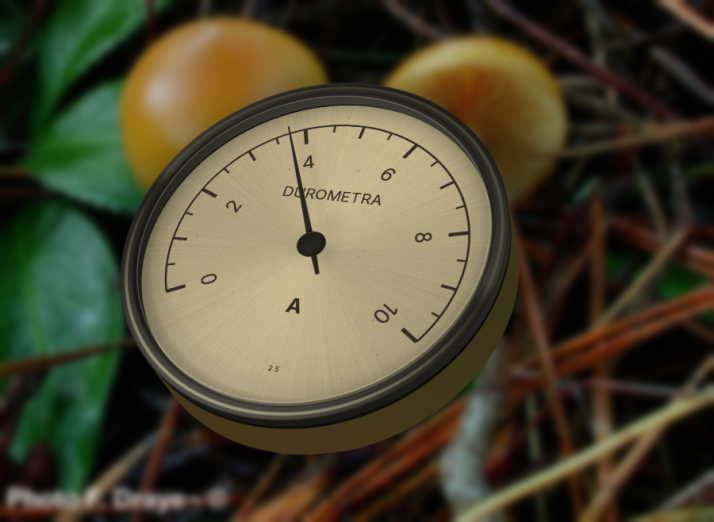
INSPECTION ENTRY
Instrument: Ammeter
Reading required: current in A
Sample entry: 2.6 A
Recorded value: 3.75 A
